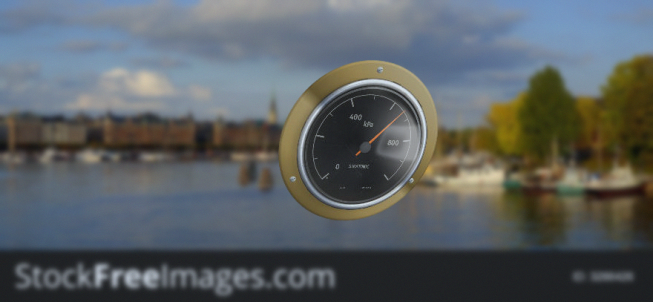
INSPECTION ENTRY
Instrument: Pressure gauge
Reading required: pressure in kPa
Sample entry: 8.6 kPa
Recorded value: 650 kPa
